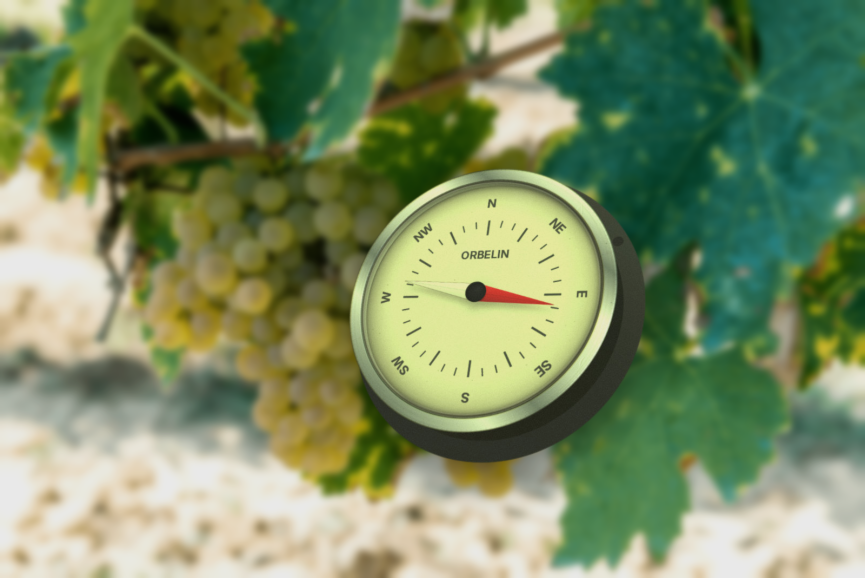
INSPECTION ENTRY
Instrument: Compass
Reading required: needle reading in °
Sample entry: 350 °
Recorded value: 100 °
